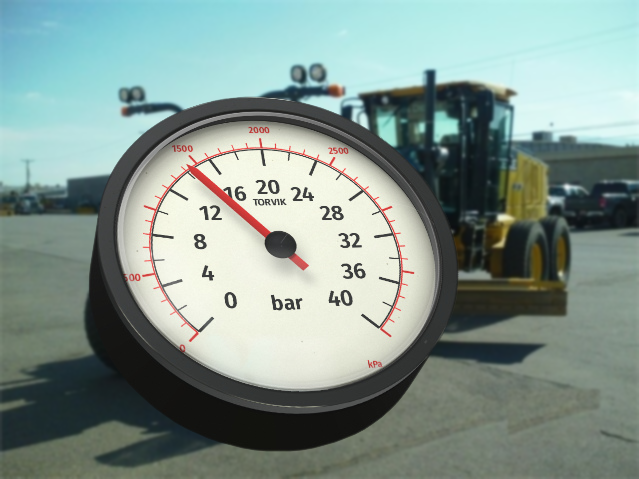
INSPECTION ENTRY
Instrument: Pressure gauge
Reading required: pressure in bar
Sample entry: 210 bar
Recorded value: 14 bar
